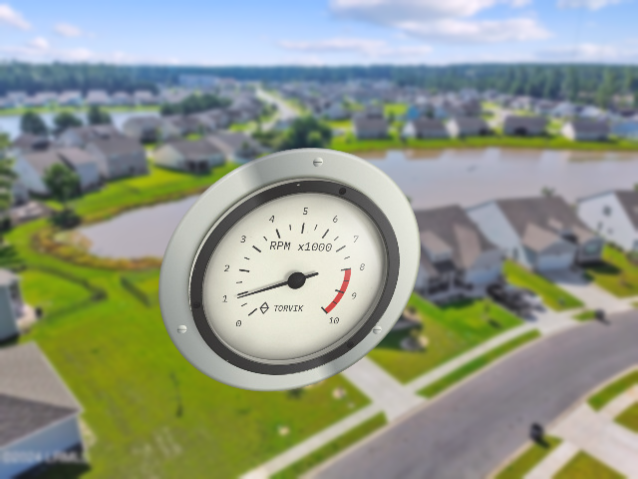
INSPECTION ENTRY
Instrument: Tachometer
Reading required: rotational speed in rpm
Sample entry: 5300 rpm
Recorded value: 1000 rpm
